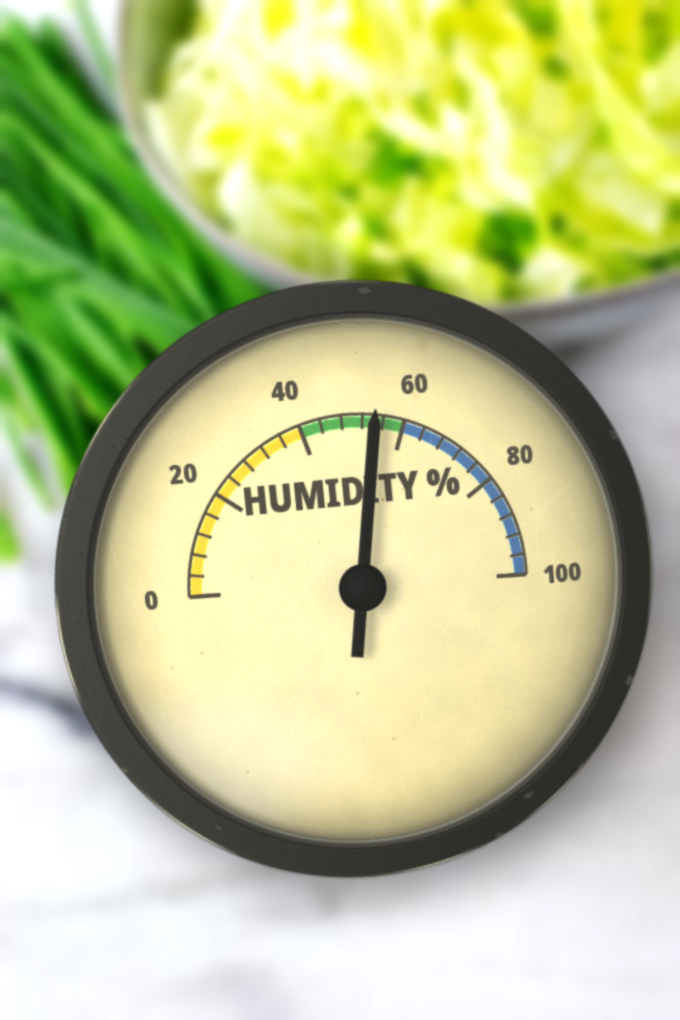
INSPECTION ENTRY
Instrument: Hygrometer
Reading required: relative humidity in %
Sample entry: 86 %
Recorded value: 54 %
